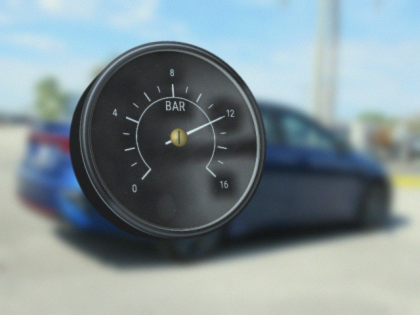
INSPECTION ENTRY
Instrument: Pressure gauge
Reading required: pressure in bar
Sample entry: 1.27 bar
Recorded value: 12 bar
